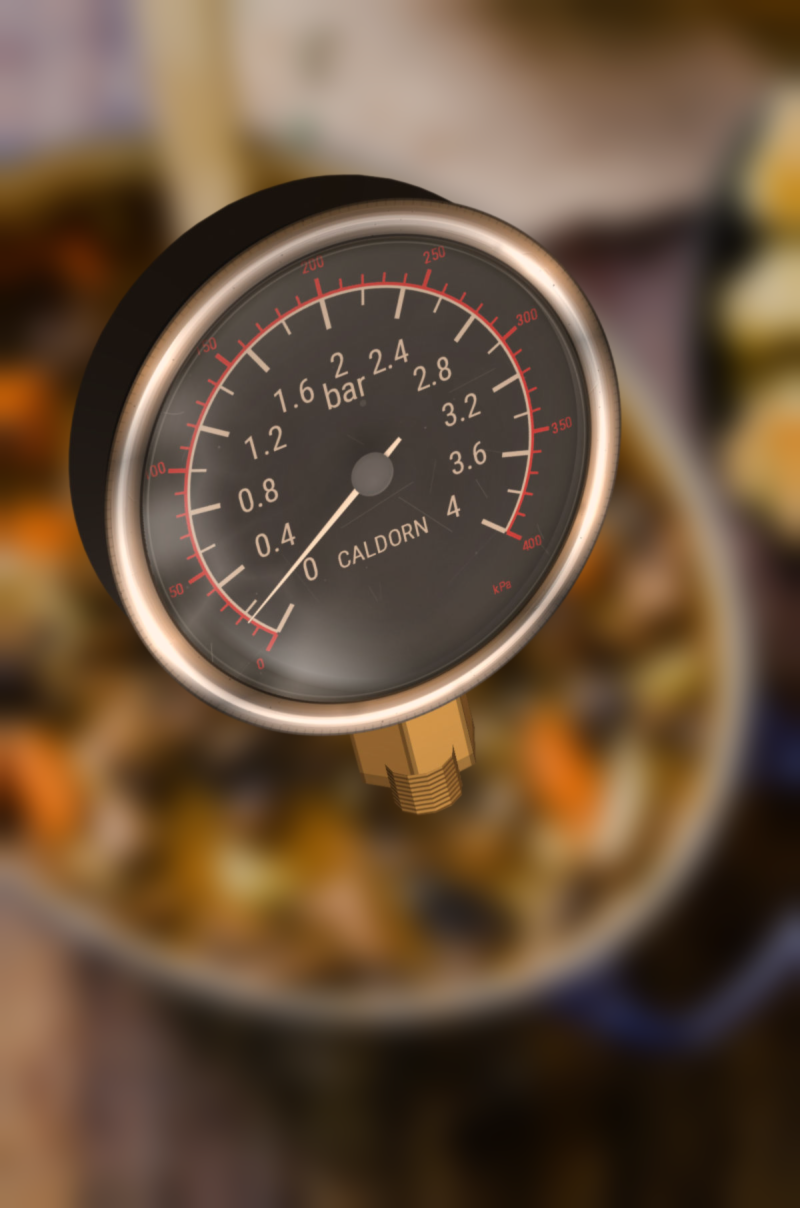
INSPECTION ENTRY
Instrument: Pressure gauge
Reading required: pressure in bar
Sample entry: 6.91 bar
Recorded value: 0.2 bar
